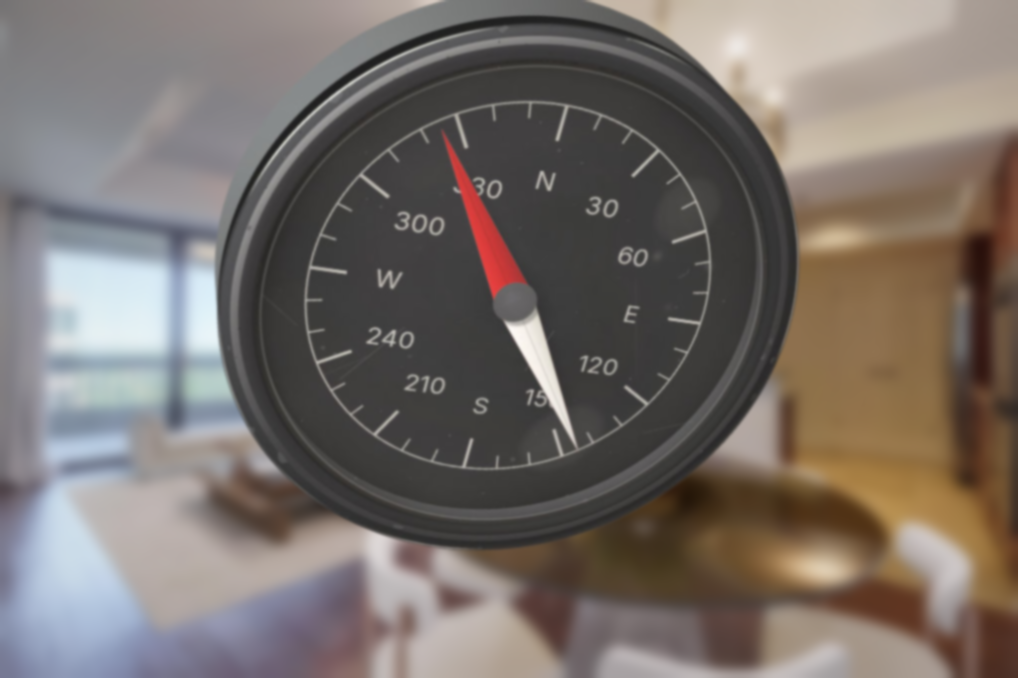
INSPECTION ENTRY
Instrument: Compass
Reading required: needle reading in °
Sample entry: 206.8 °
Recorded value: 325 °
